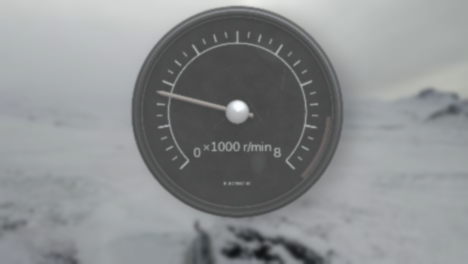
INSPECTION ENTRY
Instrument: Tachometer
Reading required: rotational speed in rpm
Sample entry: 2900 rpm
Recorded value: 1750 rpm
